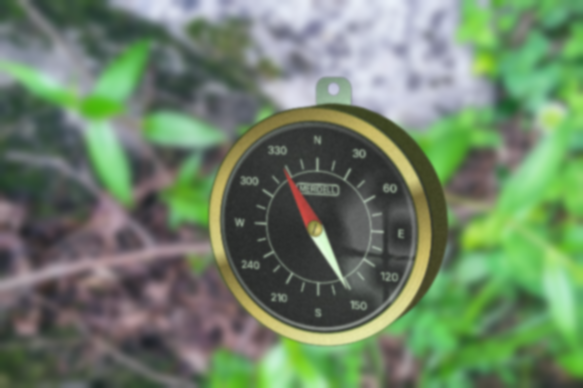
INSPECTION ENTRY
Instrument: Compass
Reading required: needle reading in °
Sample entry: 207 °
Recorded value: 330 °
